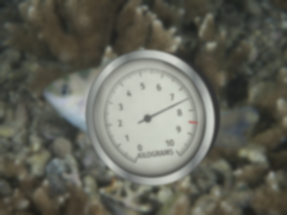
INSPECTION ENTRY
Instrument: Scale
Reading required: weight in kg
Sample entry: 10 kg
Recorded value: 7.5 kg
